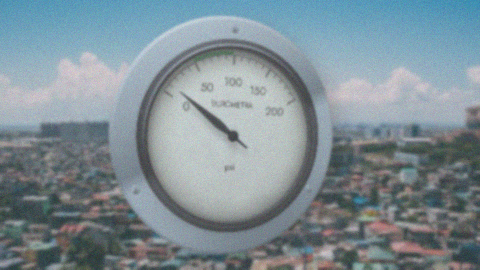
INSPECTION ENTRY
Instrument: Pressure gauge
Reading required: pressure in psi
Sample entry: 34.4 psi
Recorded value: 10 psi
